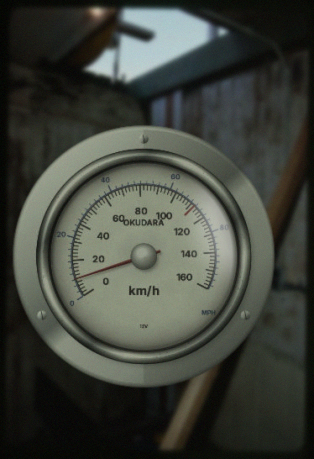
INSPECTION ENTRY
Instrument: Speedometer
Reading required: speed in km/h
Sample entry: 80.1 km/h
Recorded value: 10 km/h
